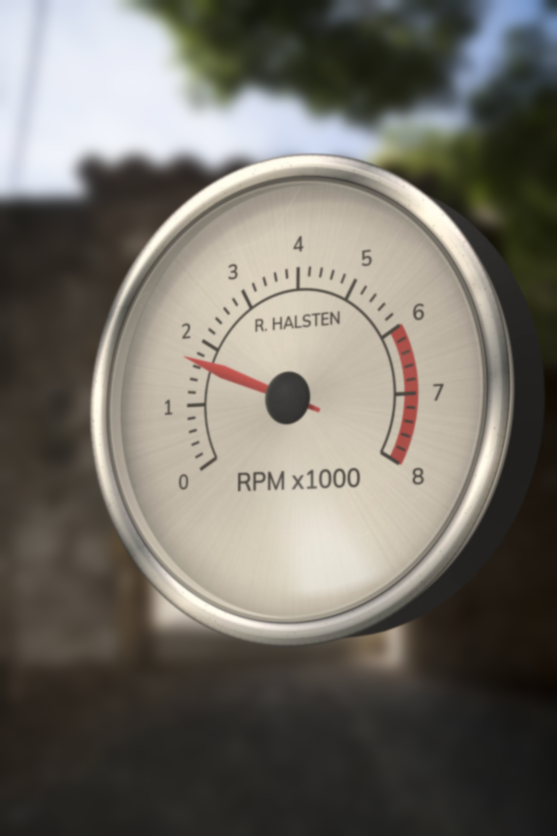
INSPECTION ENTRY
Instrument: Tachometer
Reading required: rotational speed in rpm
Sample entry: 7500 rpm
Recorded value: 1700 rpm
